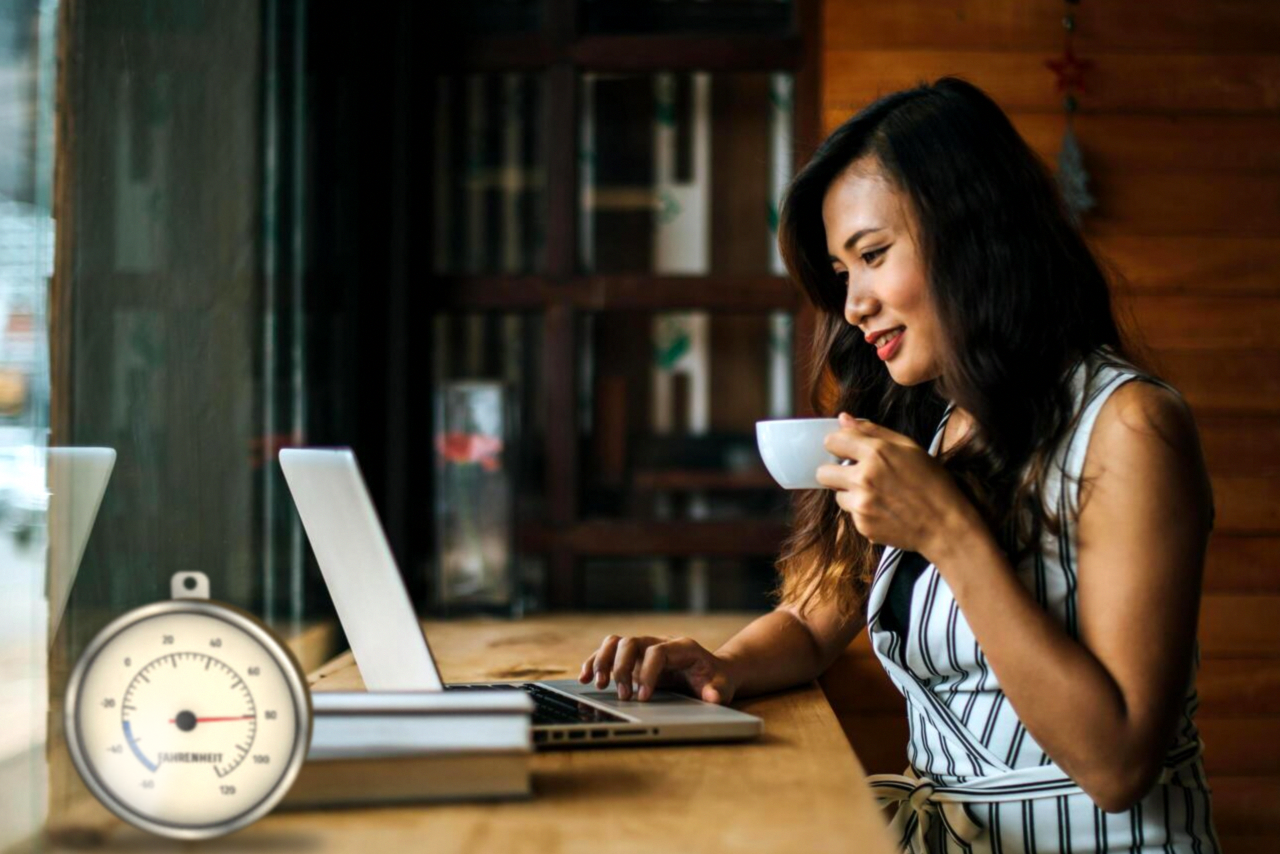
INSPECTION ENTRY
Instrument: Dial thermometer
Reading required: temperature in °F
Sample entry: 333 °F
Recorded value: 80 °F
